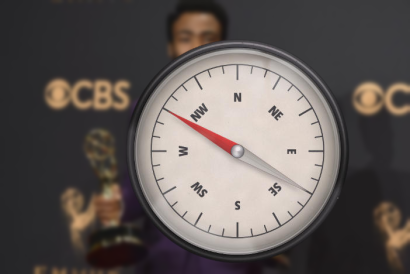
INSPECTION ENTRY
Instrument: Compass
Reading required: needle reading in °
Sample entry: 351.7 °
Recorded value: 300 °
